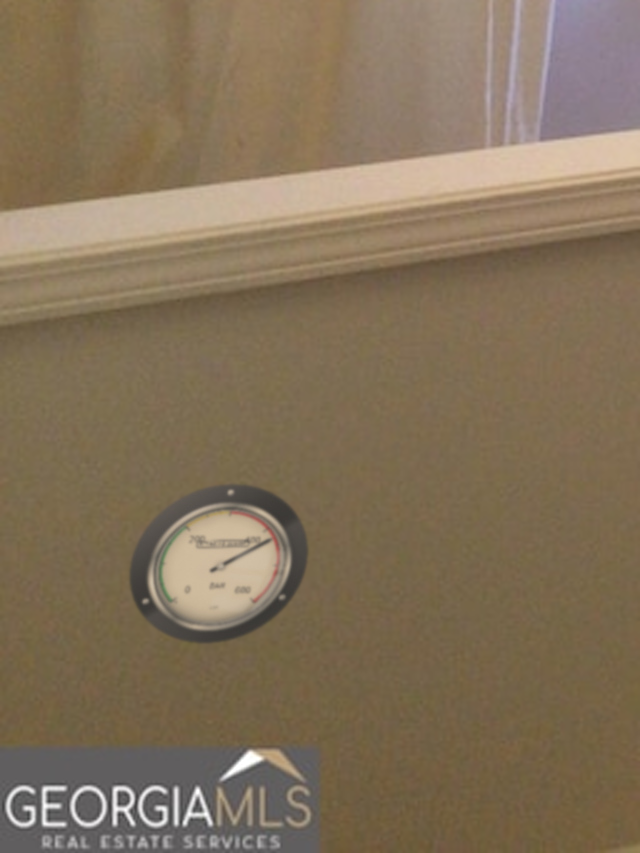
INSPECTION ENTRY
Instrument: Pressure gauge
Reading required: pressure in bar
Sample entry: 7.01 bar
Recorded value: 425 bar
